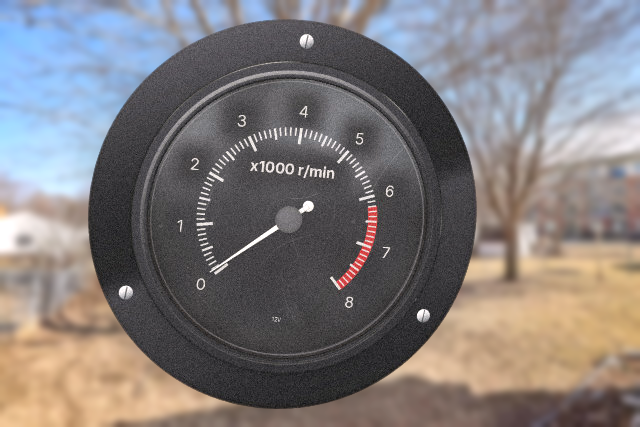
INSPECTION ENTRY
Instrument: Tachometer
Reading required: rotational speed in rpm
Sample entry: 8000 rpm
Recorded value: 100 rpm
